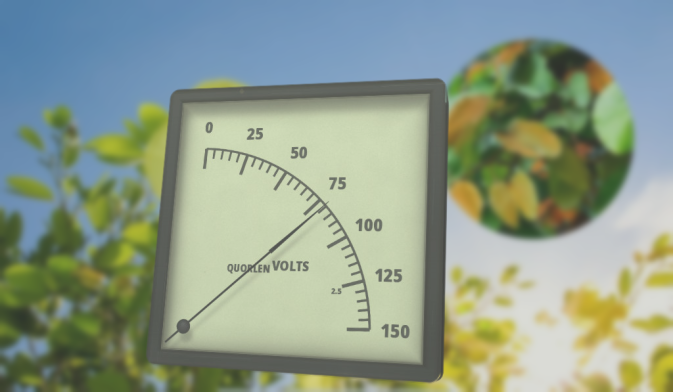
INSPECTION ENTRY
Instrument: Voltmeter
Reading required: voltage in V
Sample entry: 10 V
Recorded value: 80 V
